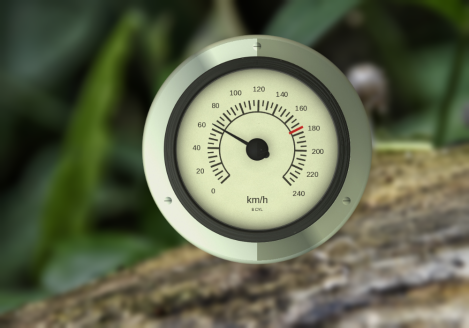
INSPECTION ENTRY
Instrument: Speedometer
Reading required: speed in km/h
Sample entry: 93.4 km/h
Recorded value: 65 km/h
